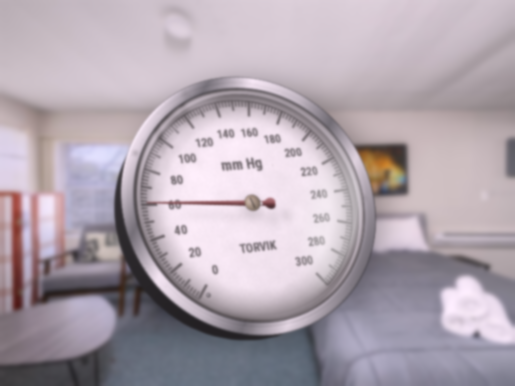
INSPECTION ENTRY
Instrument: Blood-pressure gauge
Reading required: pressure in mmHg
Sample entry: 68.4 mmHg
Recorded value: 60 mmHg
